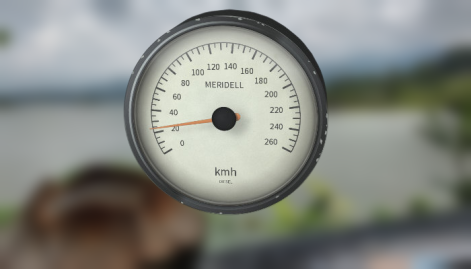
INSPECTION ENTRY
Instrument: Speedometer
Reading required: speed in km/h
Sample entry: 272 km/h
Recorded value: 25 km/h
